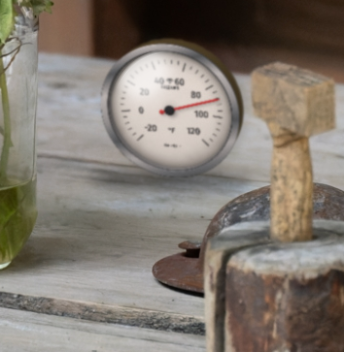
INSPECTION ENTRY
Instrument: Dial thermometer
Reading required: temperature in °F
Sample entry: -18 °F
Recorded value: 88 °F
